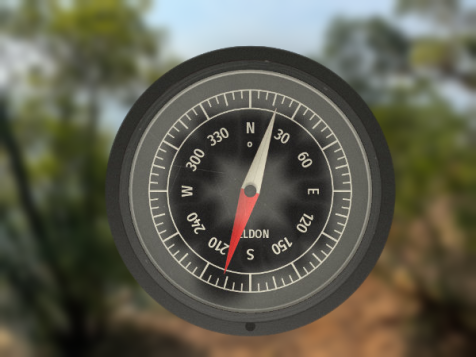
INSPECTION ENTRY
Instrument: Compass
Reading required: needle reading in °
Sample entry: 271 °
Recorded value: 197.5 °
